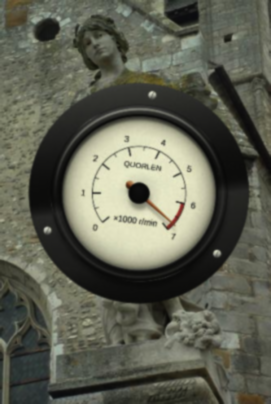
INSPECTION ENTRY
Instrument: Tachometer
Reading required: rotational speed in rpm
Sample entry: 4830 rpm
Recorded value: 6750 rpm
